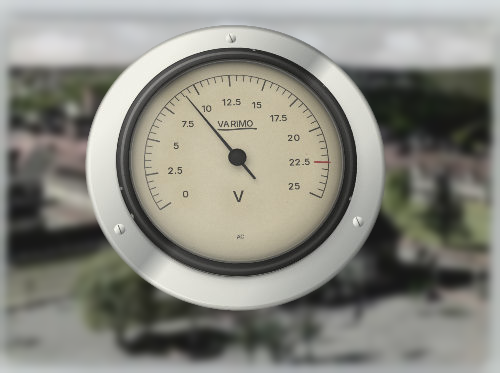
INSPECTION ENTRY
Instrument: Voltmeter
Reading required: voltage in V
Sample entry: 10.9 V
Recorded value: 9 V
